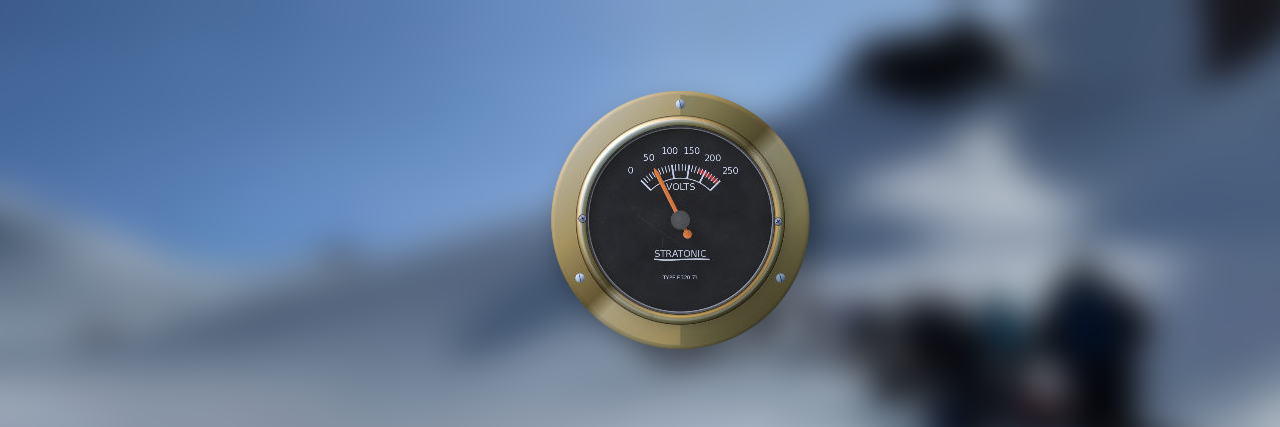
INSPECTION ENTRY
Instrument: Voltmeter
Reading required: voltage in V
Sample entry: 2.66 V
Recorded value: 50 V
